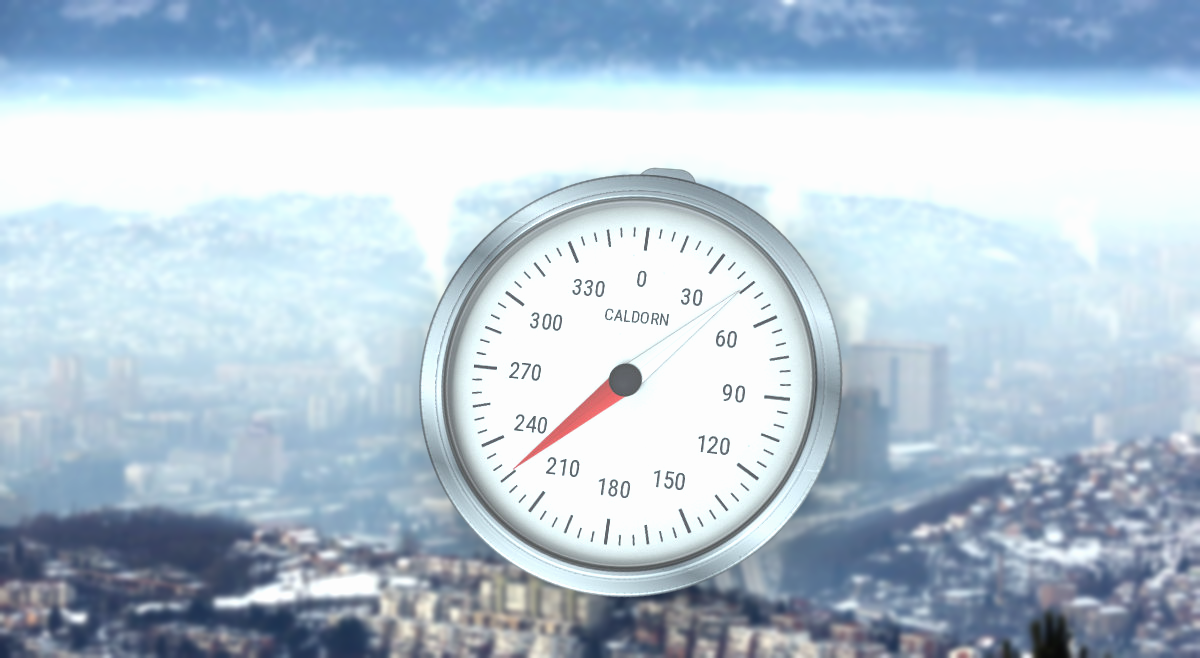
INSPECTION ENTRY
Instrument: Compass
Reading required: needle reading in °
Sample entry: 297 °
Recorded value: 225 °
